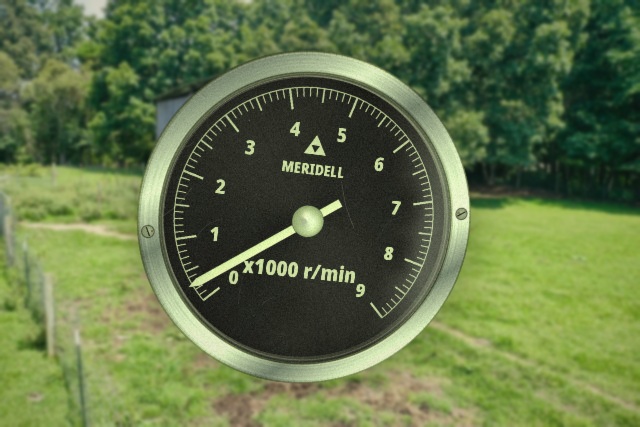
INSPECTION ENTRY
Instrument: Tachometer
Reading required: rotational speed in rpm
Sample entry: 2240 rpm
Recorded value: 300 rpm
